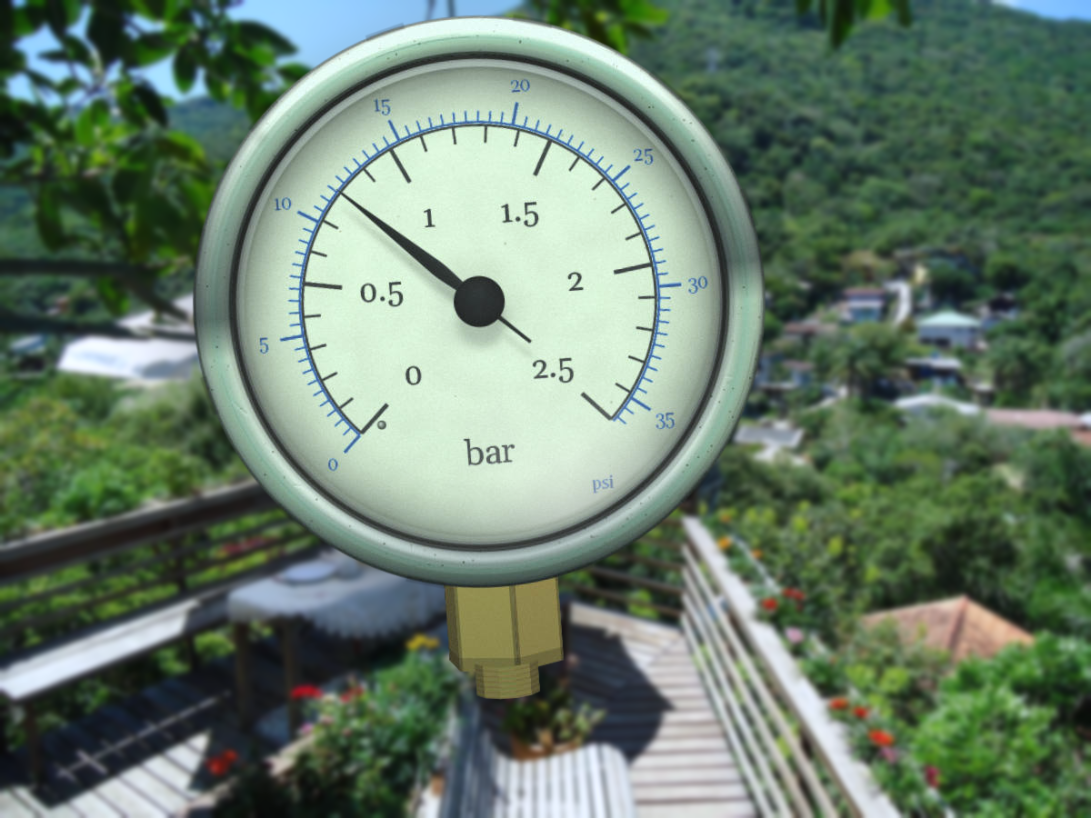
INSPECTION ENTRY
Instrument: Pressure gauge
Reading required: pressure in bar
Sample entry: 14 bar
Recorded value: 0.8 bar
